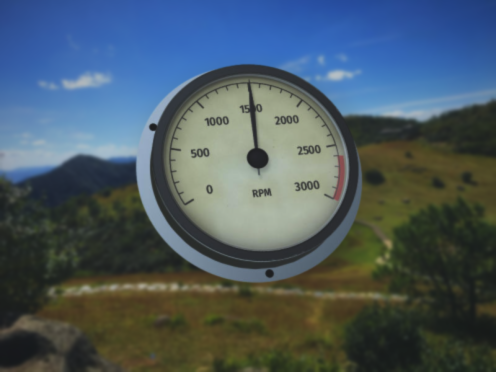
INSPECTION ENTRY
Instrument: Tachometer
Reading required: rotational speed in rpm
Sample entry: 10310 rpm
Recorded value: 1500 rpm
